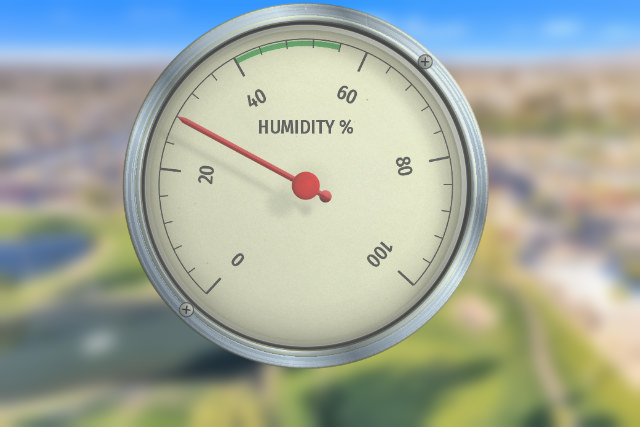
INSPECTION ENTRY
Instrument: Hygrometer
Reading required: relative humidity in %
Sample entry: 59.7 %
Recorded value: 28 %
